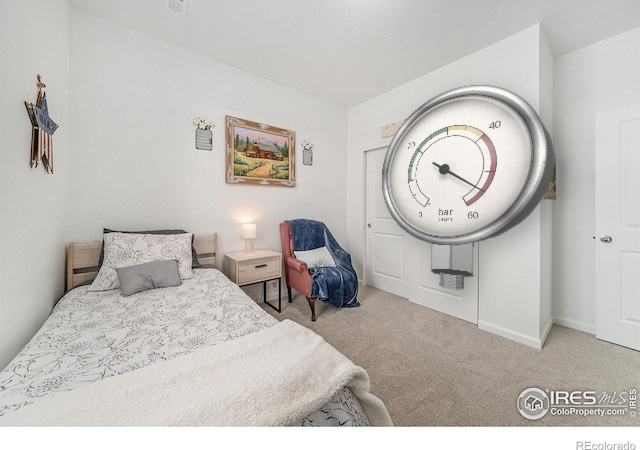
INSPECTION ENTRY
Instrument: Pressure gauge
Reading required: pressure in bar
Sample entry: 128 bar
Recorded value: 55 bar
